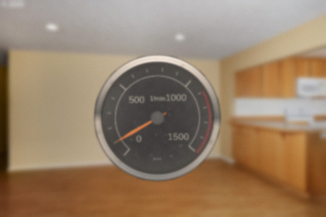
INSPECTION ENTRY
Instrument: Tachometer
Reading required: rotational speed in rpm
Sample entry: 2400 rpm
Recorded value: 100 rpm
